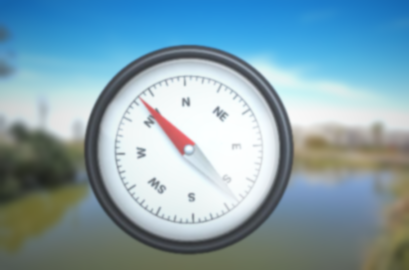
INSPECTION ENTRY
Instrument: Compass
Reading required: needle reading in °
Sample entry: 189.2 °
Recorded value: 320 °
